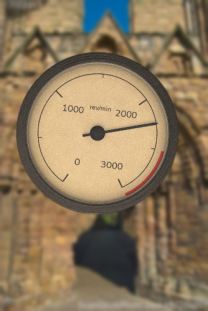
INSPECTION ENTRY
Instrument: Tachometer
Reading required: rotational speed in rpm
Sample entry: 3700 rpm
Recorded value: 2250 rpm
